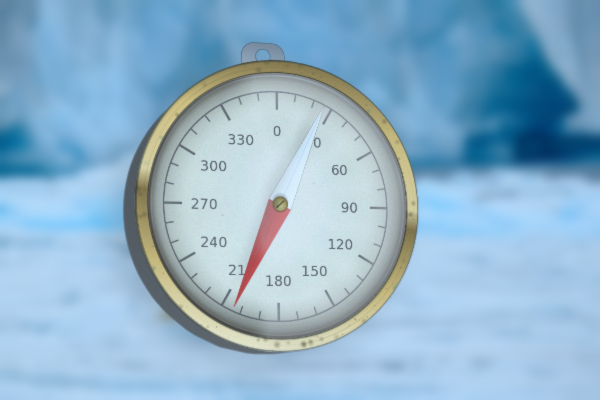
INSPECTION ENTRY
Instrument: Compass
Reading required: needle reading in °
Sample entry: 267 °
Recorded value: 205 °
